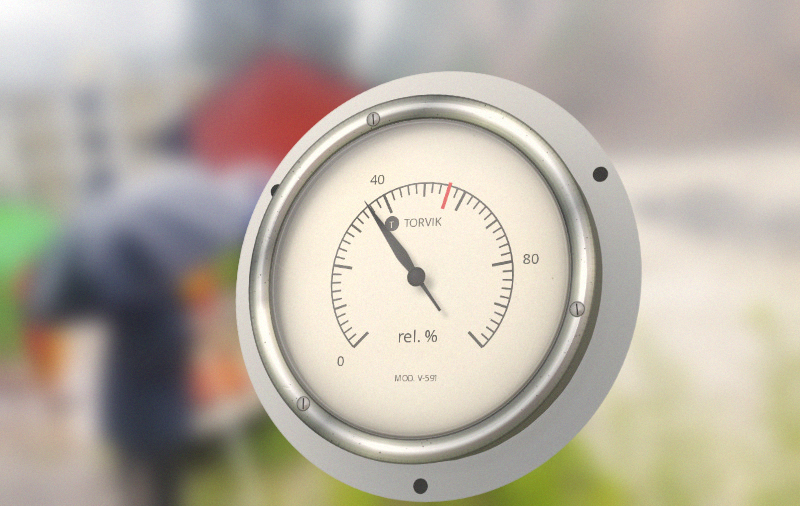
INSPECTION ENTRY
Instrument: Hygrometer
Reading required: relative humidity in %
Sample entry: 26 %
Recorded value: 36 %
